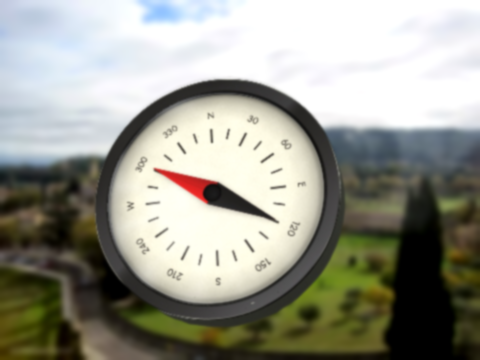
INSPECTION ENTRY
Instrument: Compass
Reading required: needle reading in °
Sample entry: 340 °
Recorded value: 300 °
